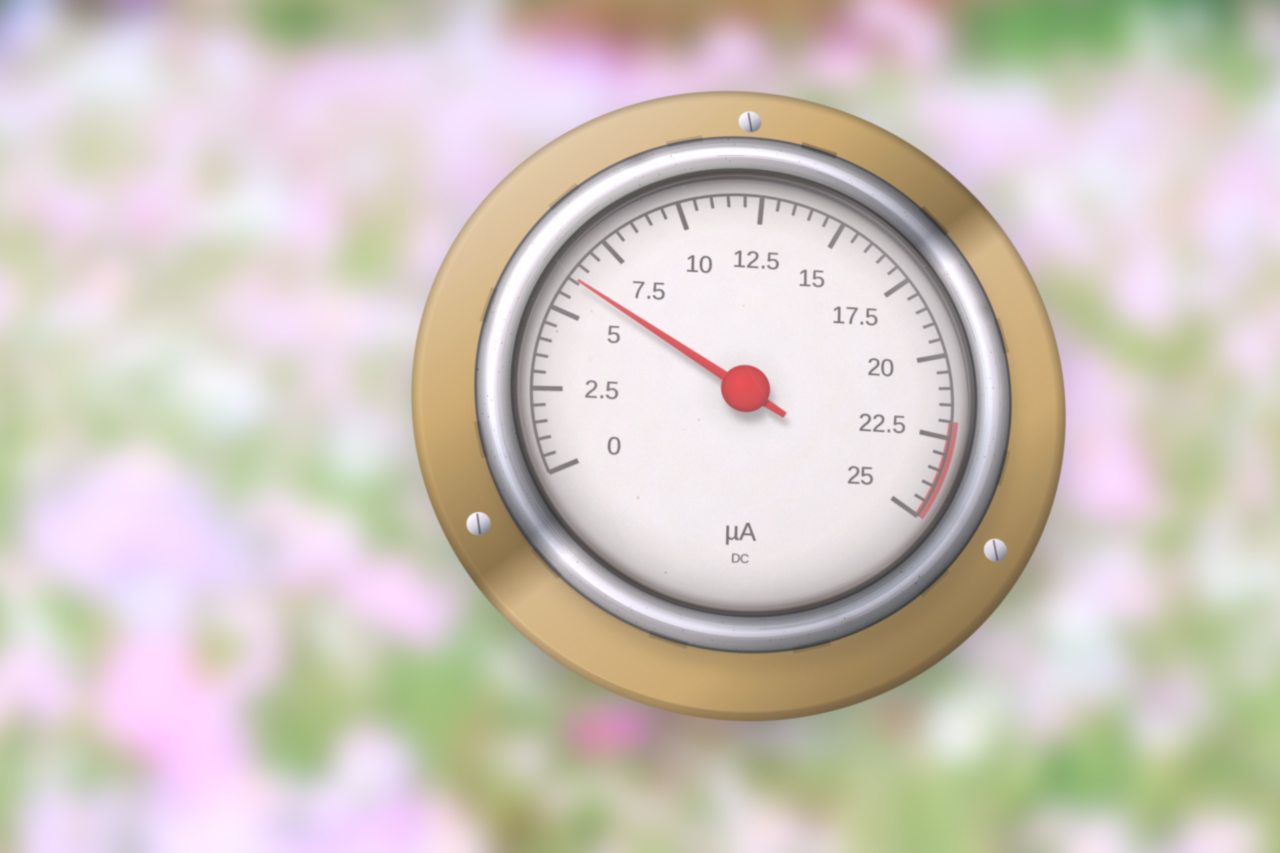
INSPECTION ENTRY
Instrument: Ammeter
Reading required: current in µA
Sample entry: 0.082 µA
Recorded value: 6 µA
